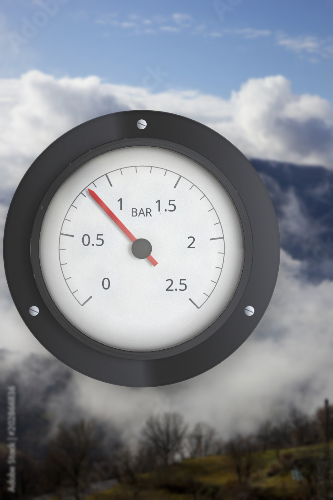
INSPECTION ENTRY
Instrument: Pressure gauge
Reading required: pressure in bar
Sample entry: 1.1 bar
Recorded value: 0.85 bar
